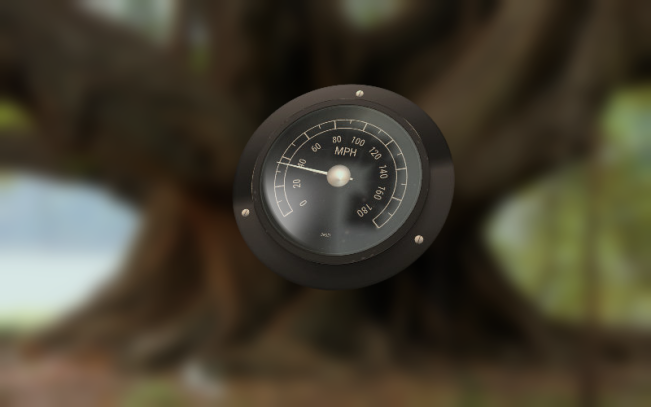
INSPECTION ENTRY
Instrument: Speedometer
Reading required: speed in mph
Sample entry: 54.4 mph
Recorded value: 35 mph
